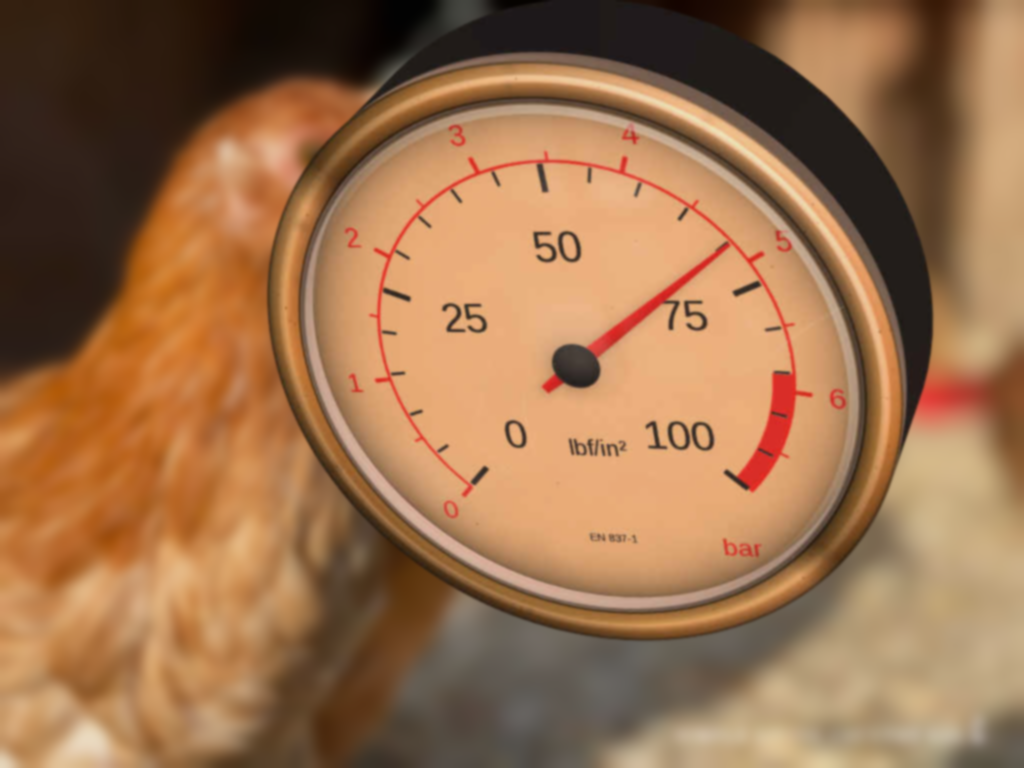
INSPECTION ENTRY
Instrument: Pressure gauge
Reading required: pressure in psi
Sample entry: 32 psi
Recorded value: 70 psi
